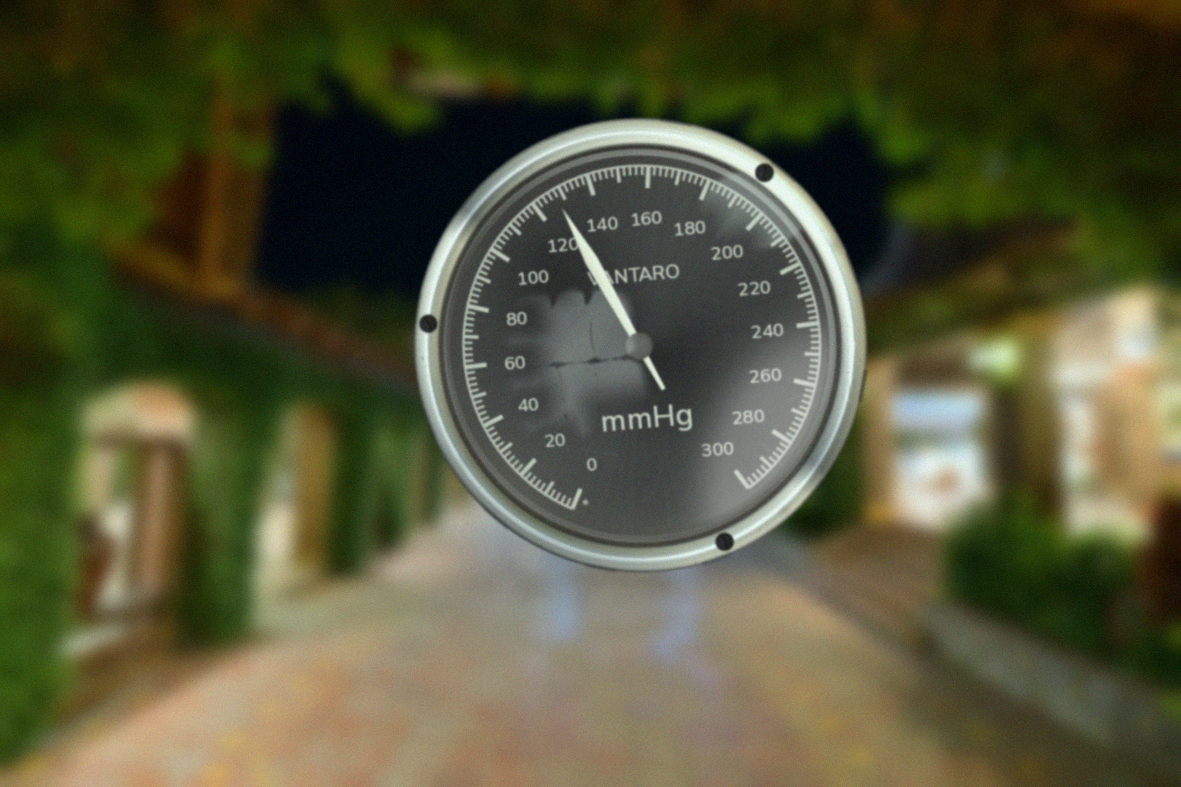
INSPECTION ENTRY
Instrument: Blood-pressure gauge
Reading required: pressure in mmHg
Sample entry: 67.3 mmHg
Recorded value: 128 mmHg
